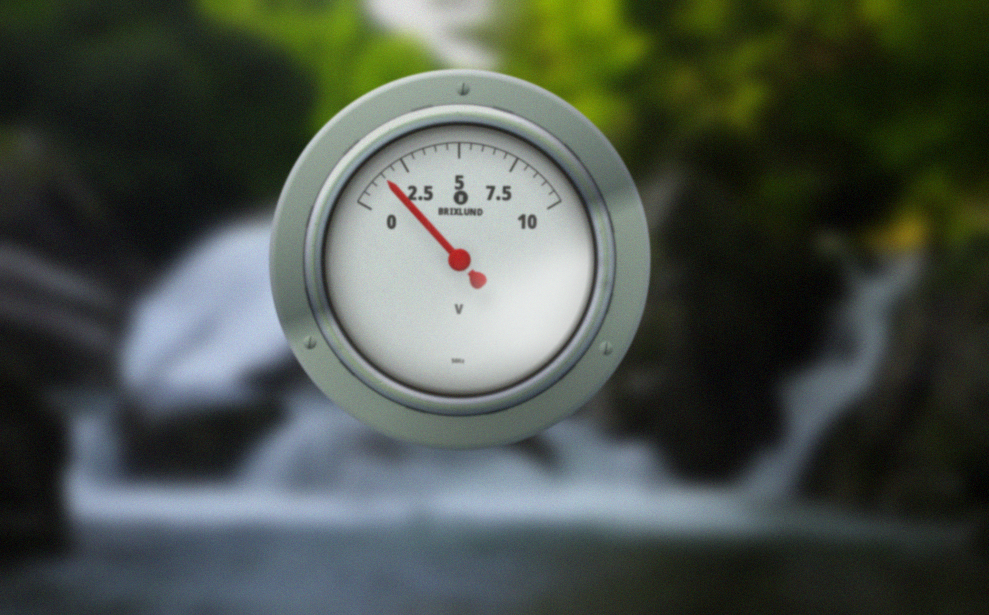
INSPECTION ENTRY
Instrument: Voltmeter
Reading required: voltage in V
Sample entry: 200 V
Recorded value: 1.5 V
